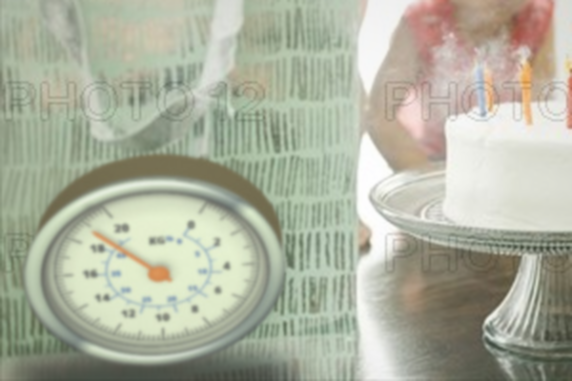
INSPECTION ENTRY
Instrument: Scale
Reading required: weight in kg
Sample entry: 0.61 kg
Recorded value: 19 kg
